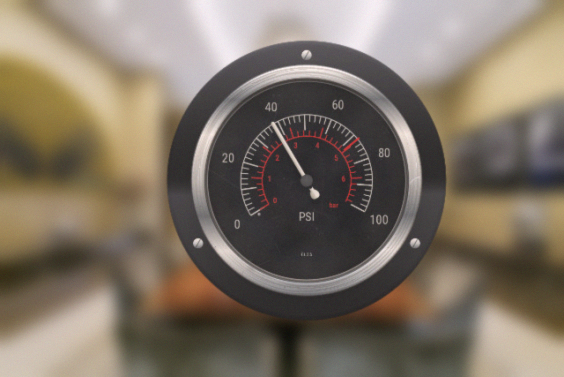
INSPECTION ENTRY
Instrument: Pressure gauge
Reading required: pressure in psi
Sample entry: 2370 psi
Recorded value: 38 psi
